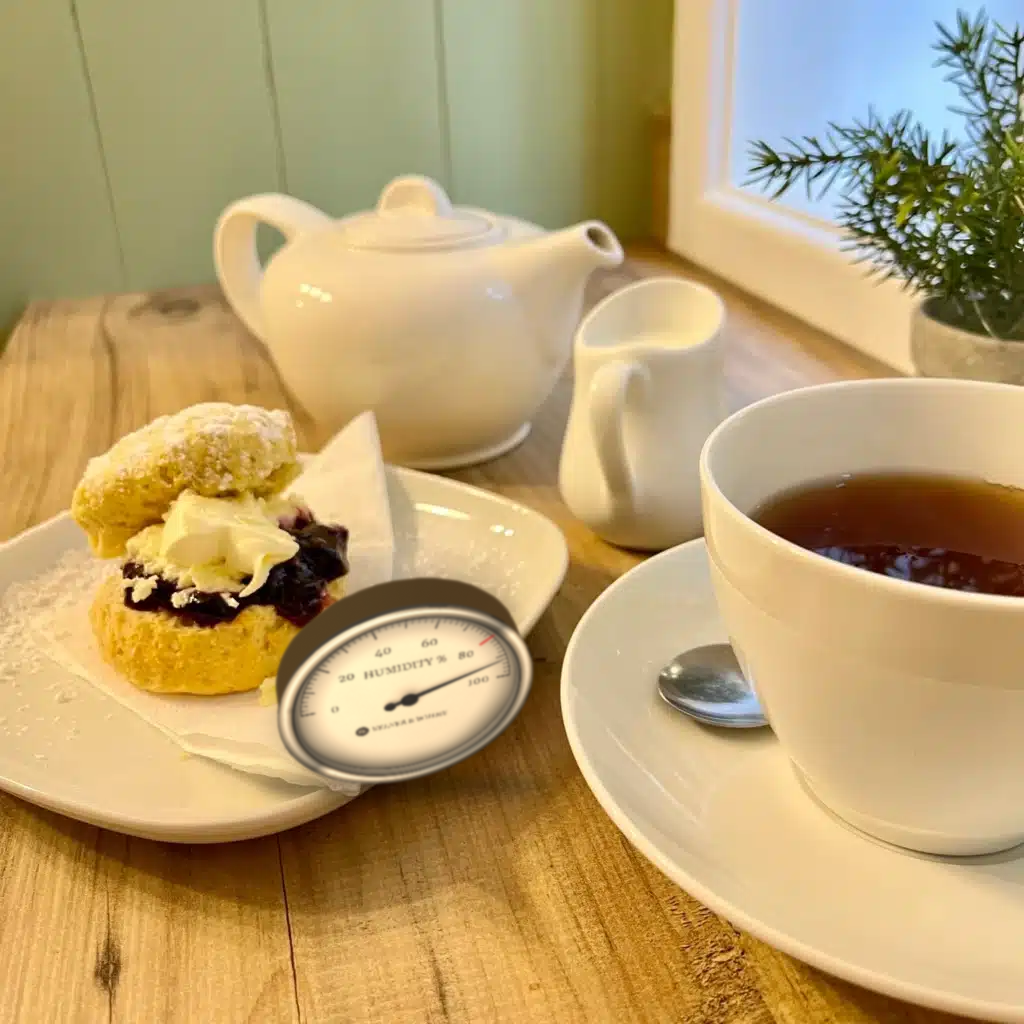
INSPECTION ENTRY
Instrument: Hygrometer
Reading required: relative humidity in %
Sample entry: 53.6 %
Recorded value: 90 %
